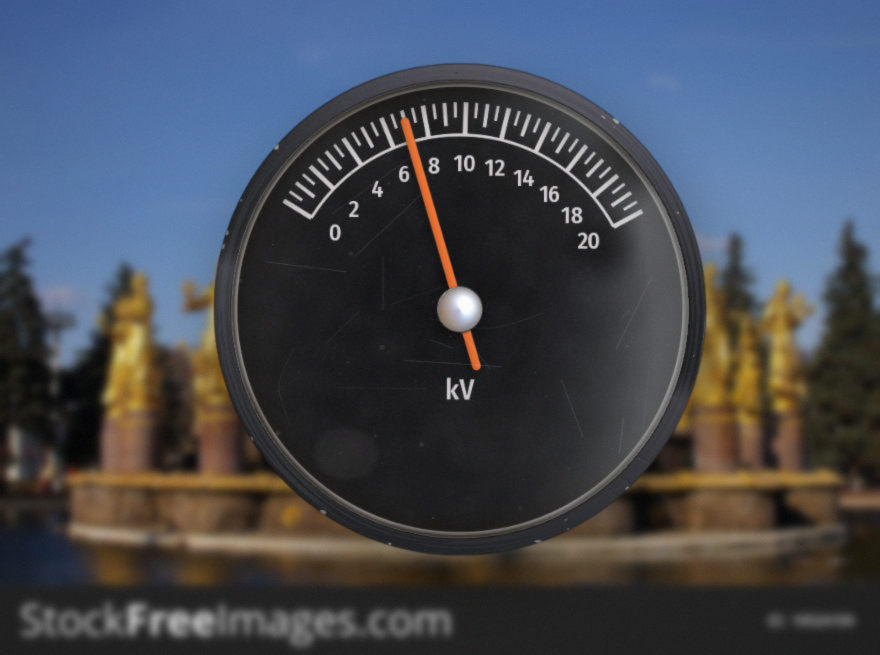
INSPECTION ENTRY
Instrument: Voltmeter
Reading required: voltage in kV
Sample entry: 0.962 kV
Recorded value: 7 kV
